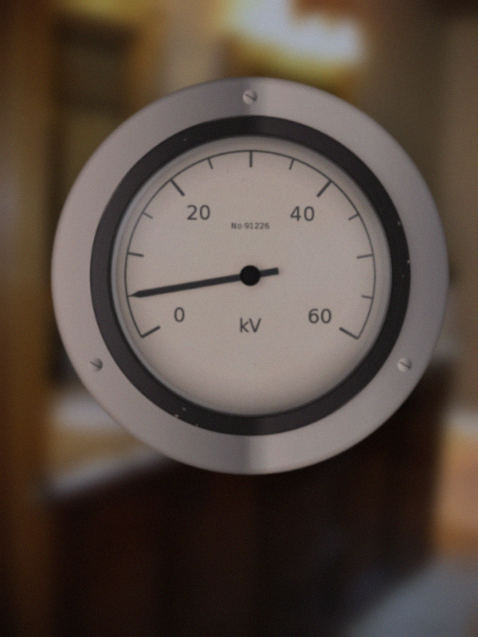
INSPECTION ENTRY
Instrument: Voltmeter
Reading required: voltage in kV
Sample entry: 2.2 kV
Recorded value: 5 kV
